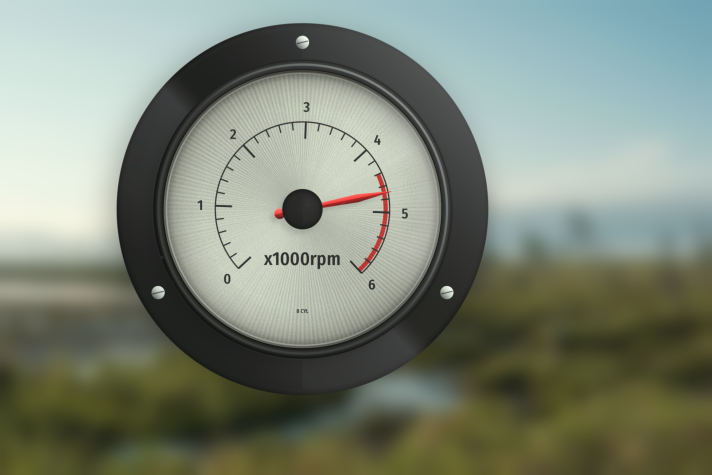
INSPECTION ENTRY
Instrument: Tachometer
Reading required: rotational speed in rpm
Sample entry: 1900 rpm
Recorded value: 4700 rpm
